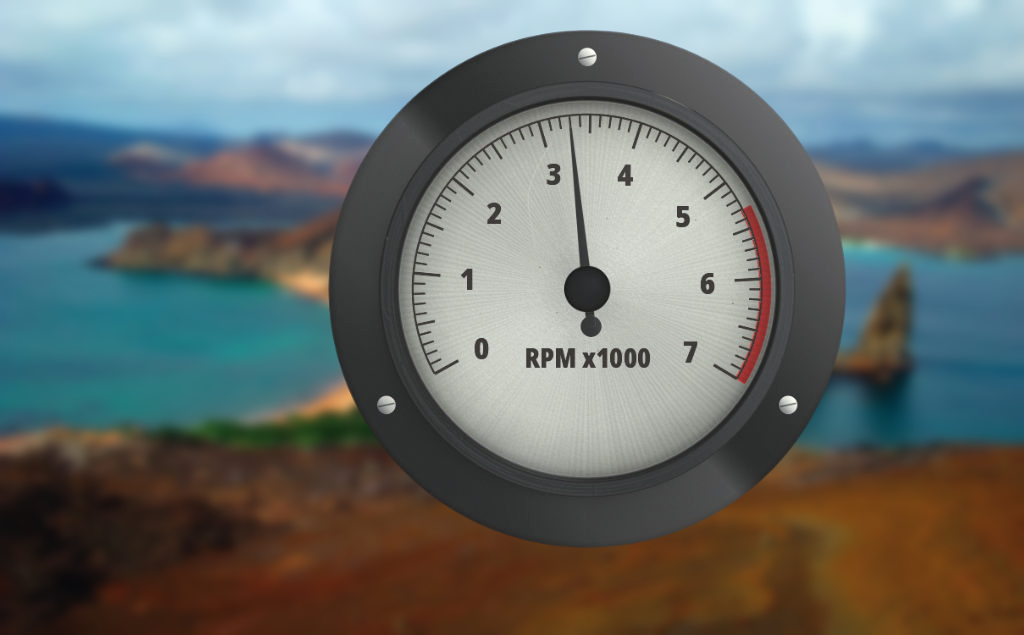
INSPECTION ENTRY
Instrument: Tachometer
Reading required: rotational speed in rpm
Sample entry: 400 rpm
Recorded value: 3300 rpm
